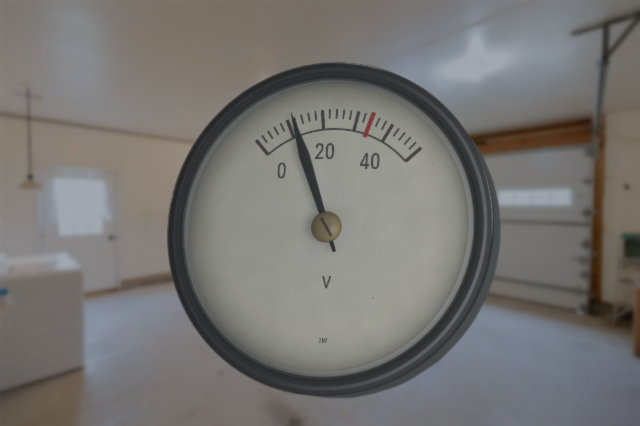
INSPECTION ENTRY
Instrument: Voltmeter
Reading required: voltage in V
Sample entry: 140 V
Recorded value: 12 V
